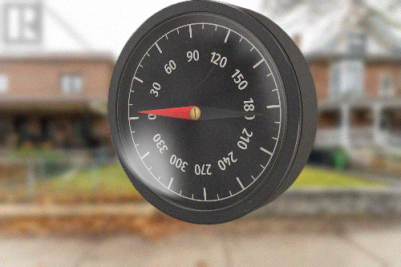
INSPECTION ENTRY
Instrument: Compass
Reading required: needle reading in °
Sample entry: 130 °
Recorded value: 5 °
